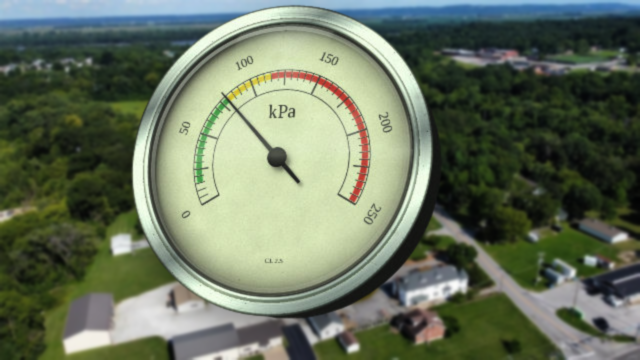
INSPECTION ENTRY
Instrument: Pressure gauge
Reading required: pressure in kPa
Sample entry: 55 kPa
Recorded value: 80 kPa
